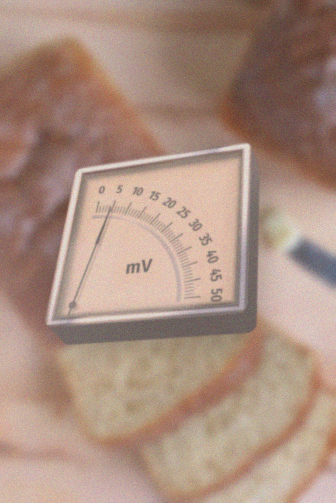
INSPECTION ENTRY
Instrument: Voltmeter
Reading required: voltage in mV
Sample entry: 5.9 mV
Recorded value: 5 mV
